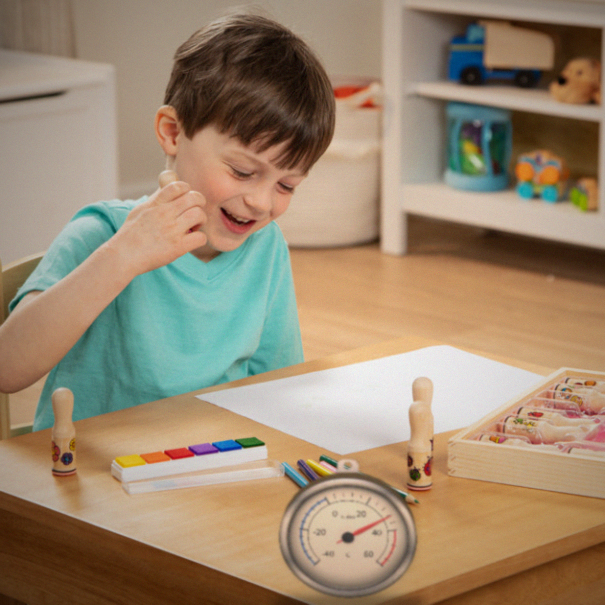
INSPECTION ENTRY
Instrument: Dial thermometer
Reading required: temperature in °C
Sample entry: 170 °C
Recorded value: 32 °C
